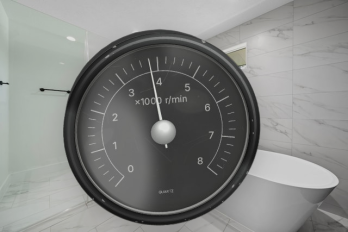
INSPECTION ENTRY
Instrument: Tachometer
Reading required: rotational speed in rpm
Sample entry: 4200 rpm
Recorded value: 3800 rpm
